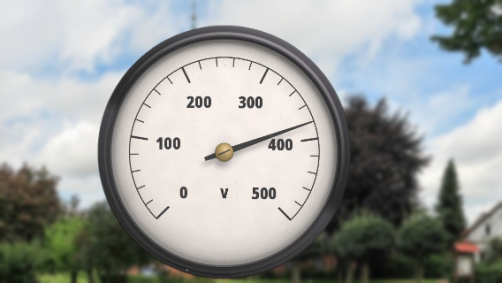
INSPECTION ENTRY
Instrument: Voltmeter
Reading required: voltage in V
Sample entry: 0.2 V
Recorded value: 380 V
